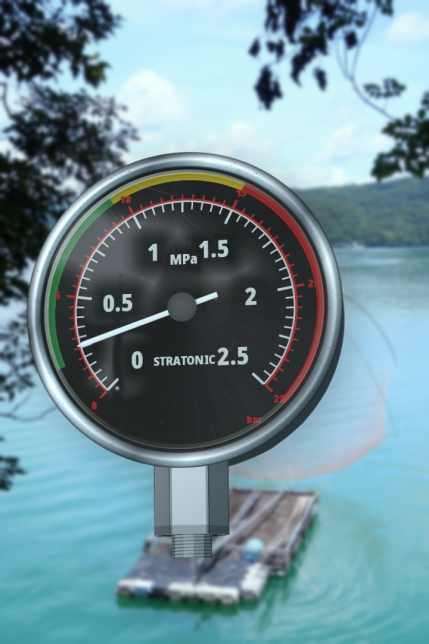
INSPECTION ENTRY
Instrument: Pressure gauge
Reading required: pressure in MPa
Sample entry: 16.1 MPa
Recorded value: 0.25 MPa
